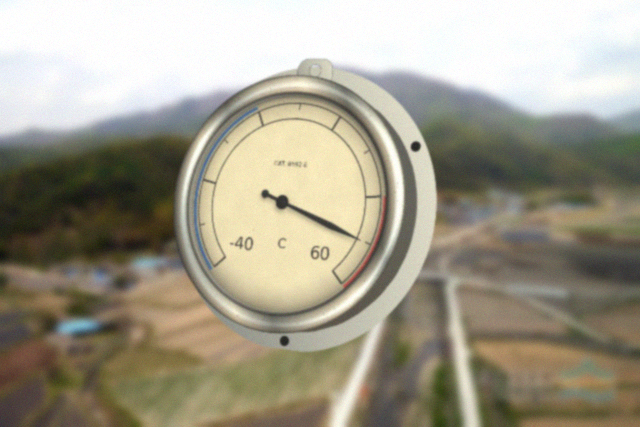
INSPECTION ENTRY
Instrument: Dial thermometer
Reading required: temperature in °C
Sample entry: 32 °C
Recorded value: 50 °C
